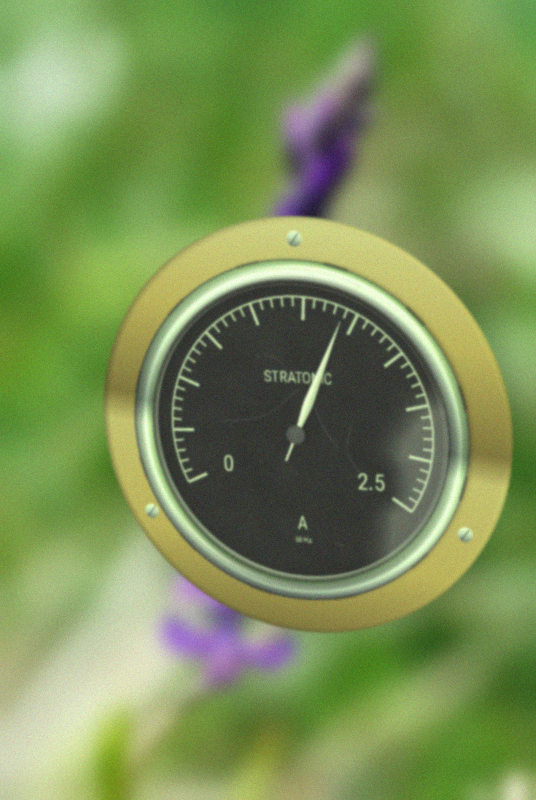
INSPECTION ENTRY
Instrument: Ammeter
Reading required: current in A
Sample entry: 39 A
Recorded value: 1.45 A
